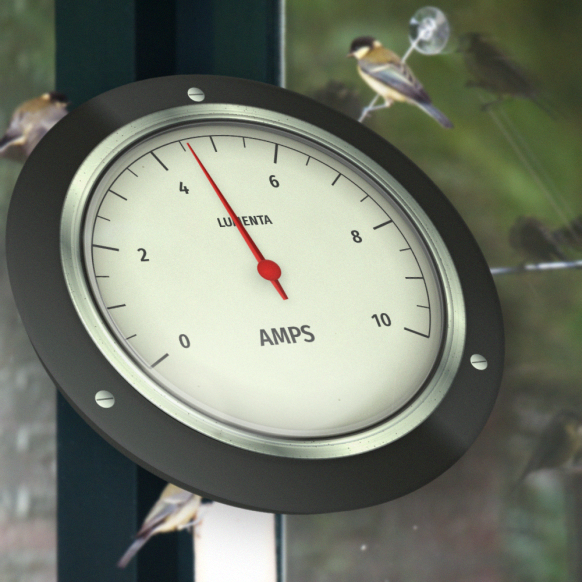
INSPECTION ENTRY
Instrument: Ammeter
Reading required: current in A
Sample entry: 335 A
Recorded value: 4.5 A
